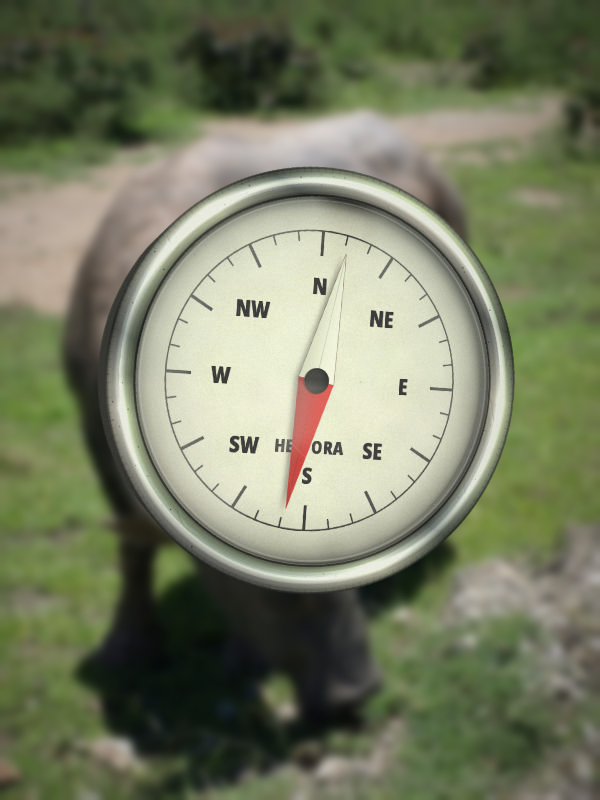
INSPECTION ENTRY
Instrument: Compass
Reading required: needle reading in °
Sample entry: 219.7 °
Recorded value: 190 °
